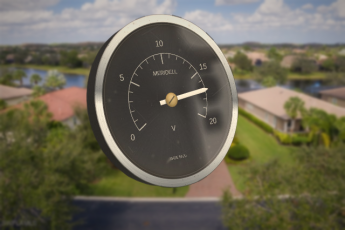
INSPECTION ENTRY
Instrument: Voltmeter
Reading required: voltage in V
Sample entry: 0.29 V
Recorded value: 17 V
